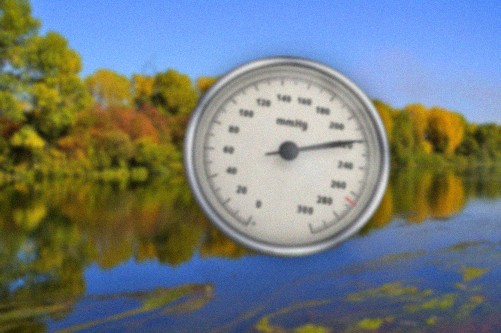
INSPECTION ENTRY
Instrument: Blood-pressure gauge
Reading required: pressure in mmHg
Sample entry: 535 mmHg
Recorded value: 220 mmHg
